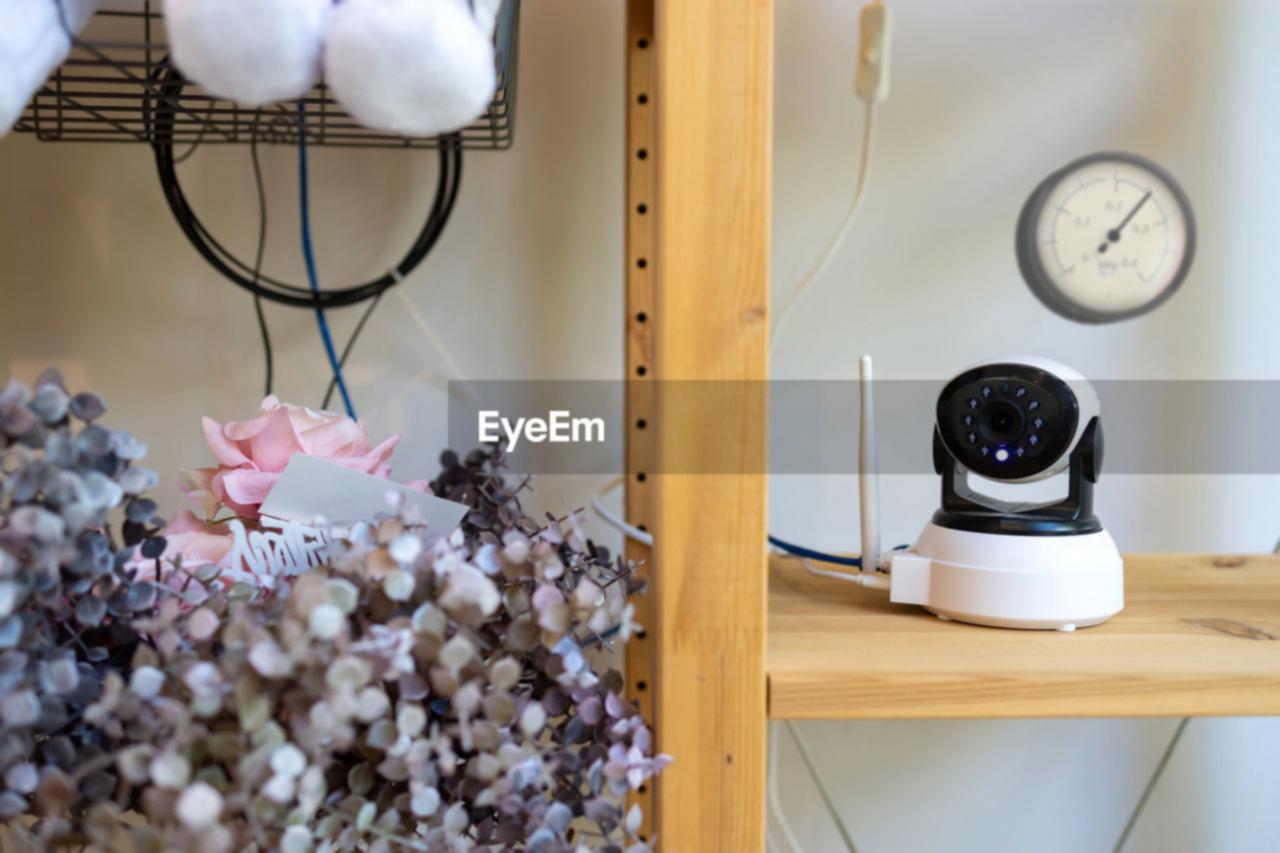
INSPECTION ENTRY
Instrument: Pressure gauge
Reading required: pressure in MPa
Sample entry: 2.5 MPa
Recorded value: 0.25 MPa
